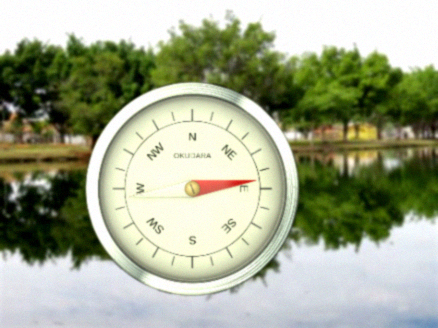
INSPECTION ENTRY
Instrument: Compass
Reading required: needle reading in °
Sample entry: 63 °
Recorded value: 82.5 °
